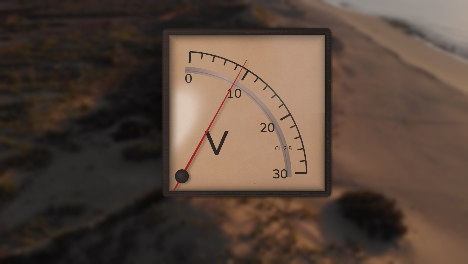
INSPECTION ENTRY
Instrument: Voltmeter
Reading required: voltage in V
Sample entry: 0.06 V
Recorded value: 9 V
